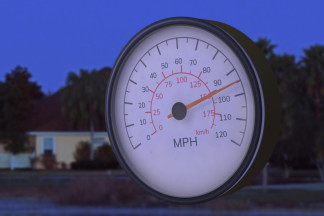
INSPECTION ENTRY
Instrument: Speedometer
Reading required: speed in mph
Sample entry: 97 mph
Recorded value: 95 mph
